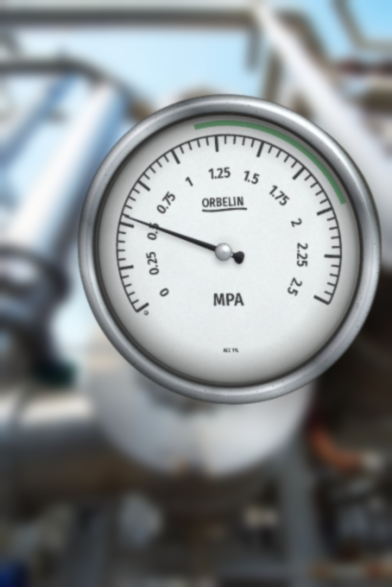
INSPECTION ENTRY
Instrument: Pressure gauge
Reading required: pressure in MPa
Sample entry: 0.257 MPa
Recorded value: 0.55 MPa
